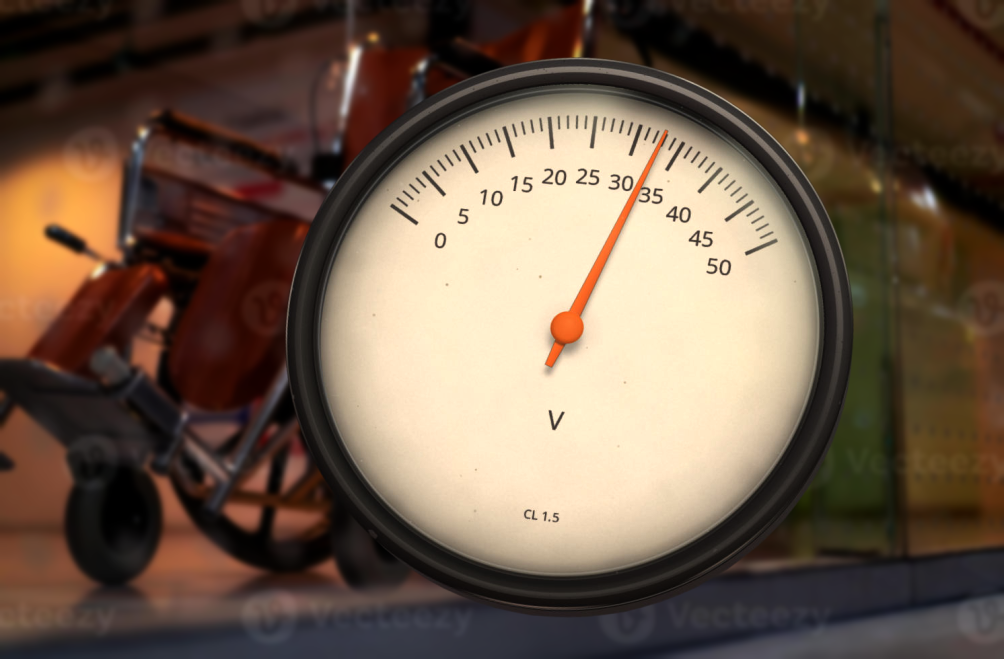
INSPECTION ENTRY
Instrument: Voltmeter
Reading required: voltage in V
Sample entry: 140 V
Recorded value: 33 V
